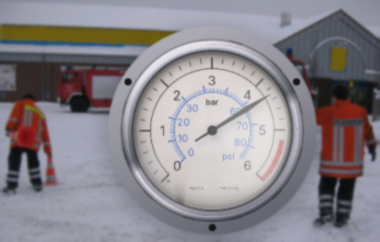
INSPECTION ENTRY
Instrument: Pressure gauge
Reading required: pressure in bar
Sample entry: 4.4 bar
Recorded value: 4.3 bar
